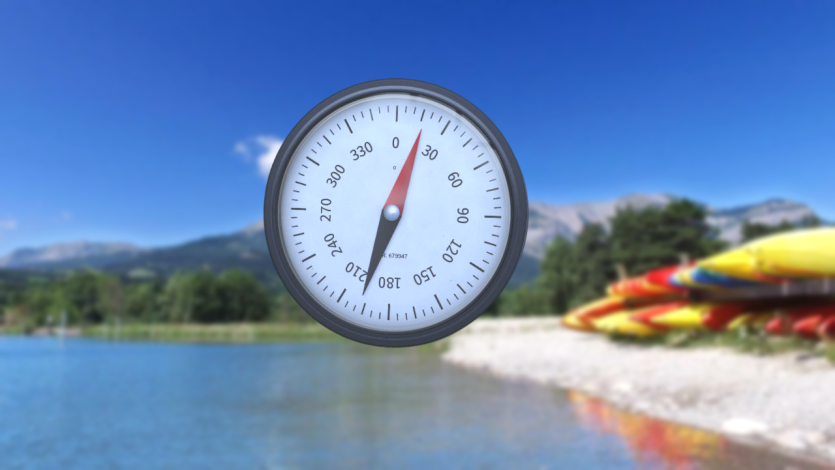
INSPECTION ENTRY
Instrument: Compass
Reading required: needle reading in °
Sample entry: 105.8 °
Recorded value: 17.5 °
